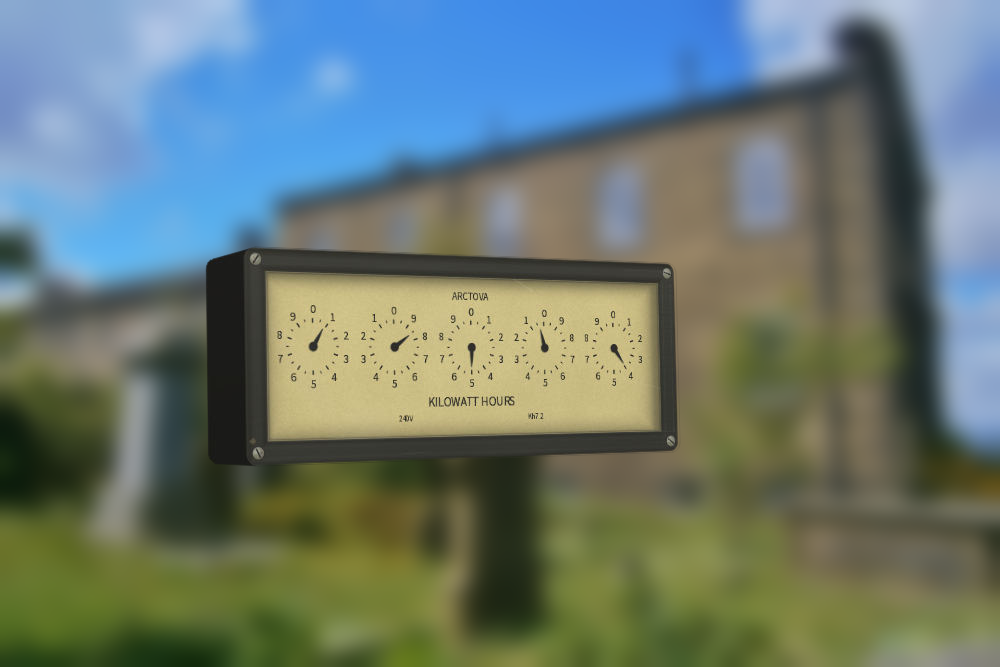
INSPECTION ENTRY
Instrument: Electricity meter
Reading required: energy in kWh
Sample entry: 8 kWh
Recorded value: 8504 kWh
